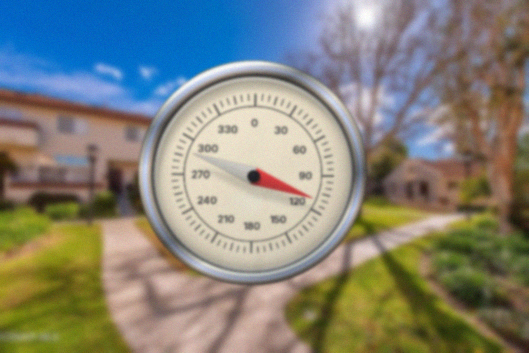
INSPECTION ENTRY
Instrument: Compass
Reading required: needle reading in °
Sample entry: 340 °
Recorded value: 110 °
